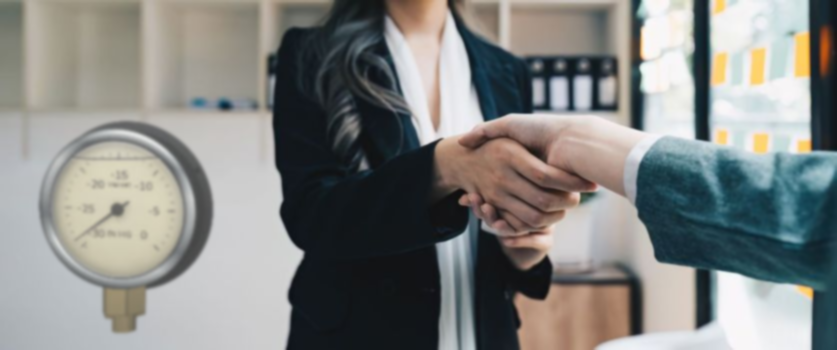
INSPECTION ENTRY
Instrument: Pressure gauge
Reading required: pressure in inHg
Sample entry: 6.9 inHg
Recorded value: -29 inHg
